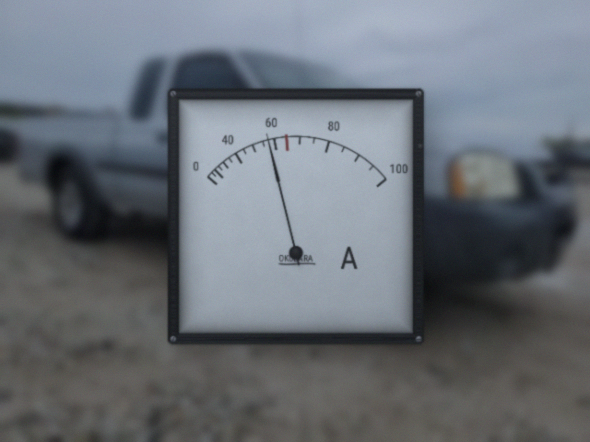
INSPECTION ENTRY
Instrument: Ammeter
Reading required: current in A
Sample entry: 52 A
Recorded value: 57.5 A
